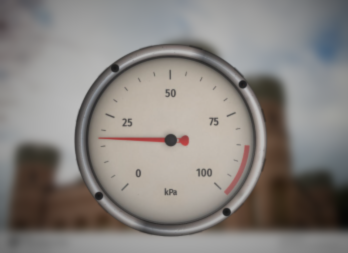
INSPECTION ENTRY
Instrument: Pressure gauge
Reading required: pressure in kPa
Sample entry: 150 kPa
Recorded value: 17.5 kPa
